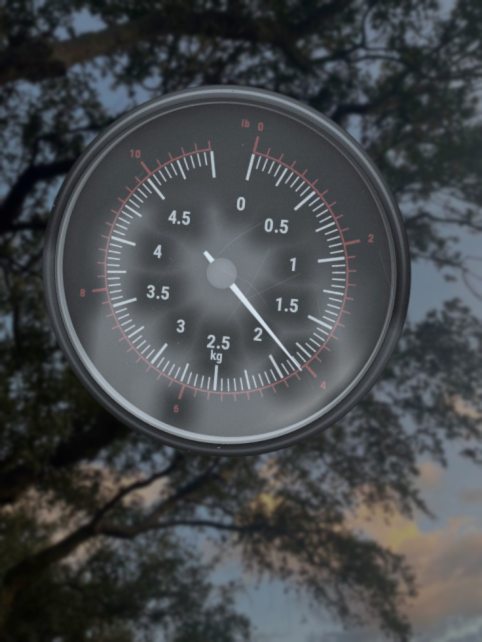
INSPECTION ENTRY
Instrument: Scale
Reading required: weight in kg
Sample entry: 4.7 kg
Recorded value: 1.85 kg
